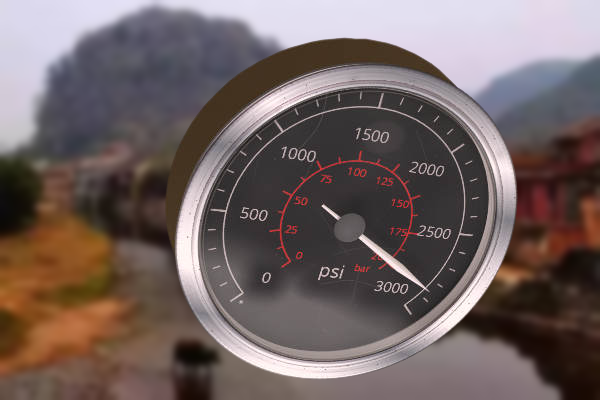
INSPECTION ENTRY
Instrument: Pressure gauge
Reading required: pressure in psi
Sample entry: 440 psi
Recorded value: 2850 psi
